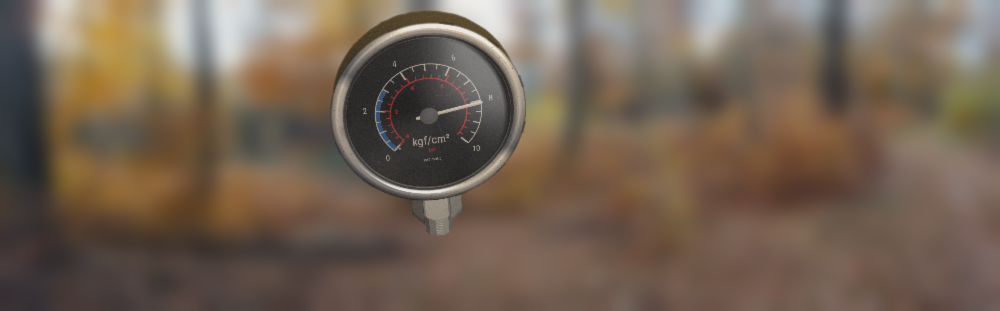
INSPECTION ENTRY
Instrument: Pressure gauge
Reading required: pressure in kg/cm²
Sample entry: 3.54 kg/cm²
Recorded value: 8 kg/cm²
